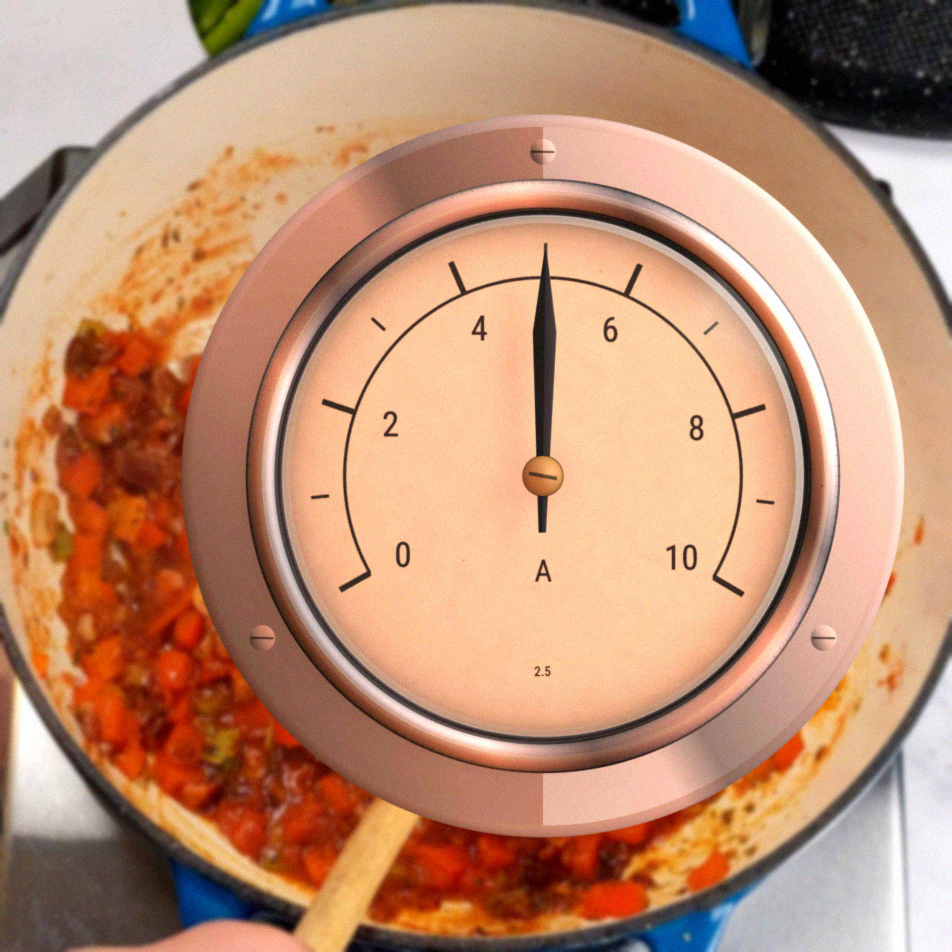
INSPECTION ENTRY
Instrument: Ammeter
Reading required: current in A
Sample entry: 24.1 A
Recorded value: 5 A
